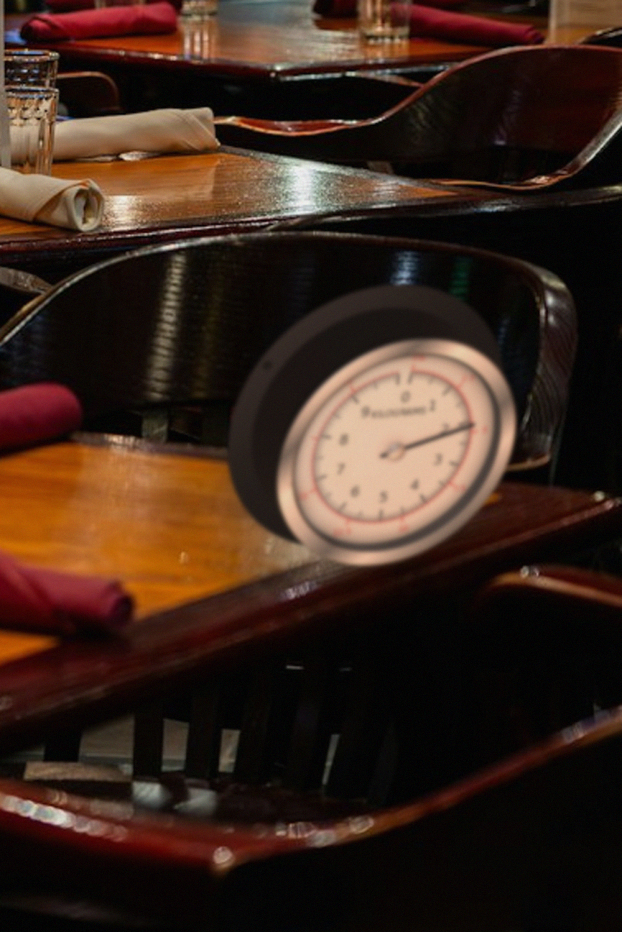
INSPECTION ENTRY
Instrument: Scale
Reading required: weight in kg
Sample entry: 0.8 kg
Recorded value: 2 kg
